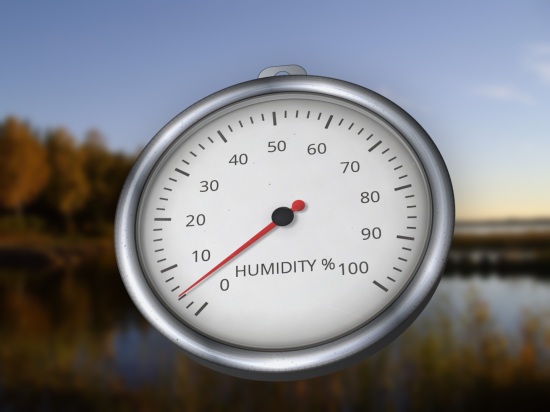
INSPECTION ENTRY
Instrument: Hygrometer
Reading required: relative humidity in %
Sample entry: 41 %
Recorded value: 4 %
